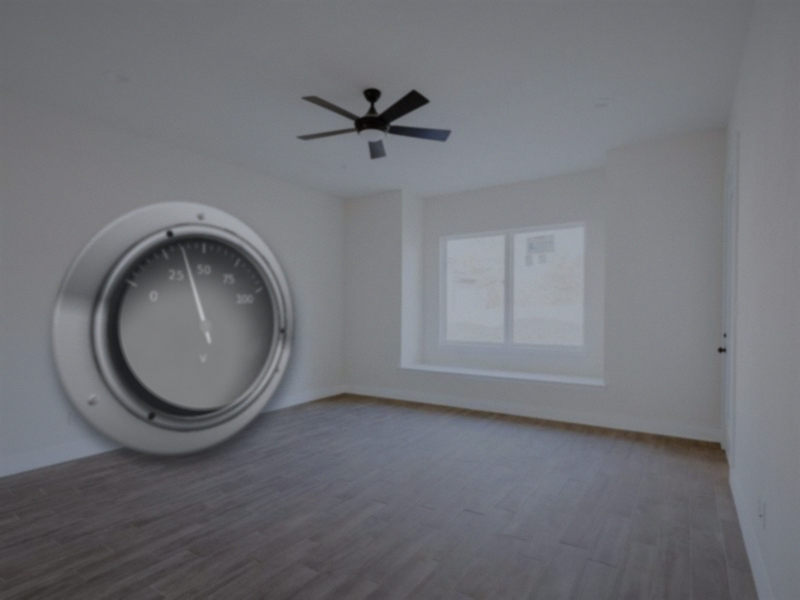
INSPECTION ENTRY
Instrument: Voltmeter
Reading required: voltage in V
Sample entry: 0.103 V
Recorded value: 35 V
